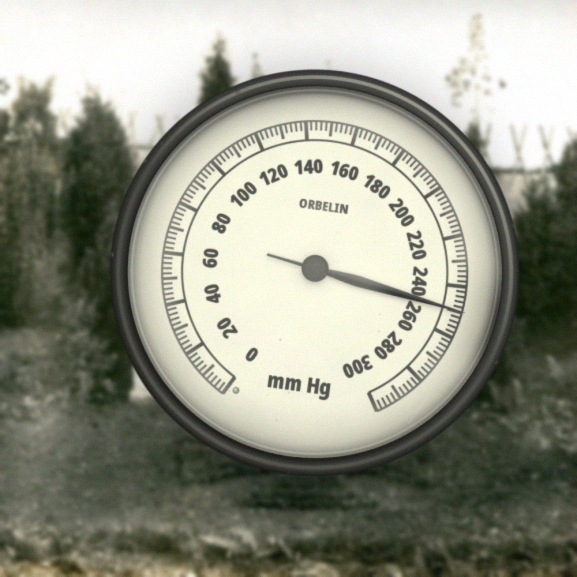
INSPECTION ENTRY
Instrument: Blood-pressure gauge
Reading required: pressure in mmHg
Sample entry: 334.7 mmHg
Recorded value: 250 mmHg
